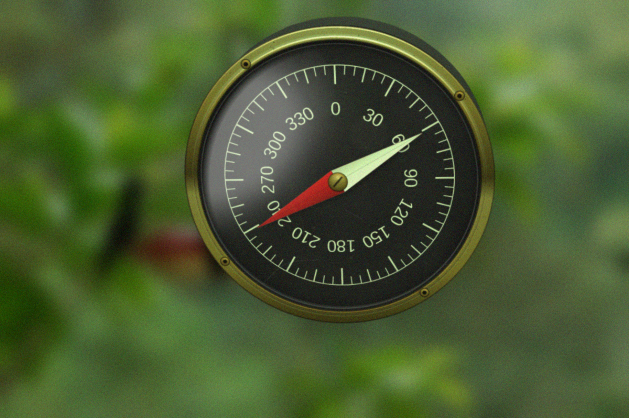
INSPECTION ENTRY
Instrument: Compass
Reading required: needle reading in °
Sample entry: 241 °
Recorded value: 240 °
